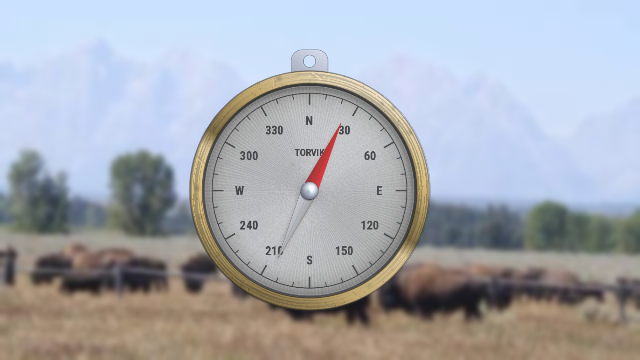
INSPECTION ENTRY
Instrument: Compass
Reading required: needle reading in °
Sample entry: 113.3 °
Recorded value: 25 °
